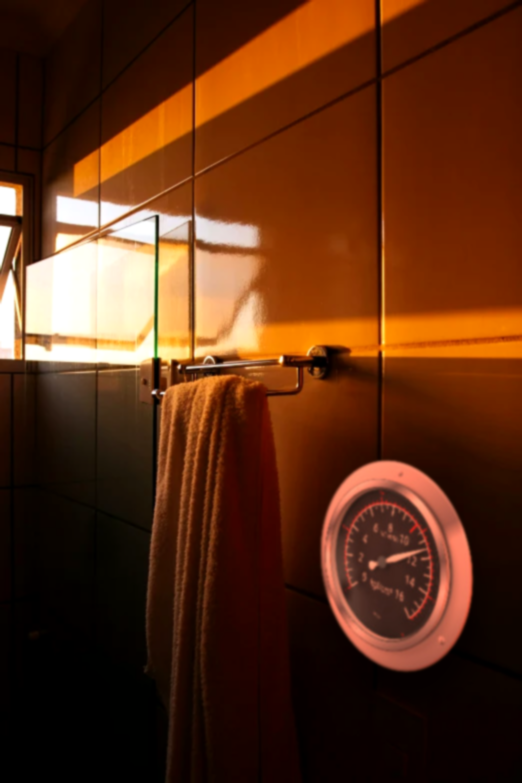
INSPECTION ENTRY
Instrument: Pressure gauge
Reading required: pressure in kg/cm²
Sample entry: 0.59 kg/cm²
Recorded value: 11.5 kg/cm²
